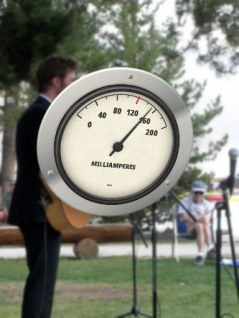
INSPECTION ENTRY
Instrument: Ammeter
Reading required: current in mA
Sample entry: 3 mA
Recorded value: 150 mA
